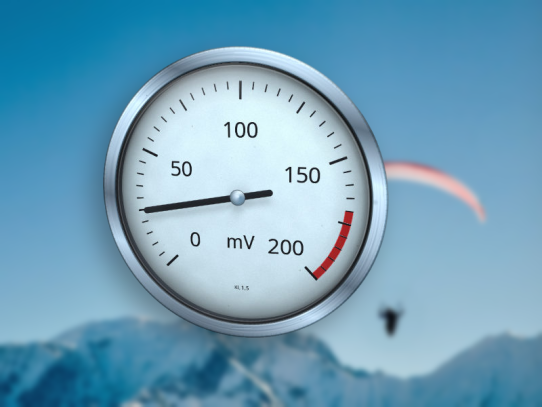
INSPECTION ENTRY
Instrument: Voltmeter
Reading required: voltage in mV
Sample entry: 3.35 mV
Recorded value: 25 mV
